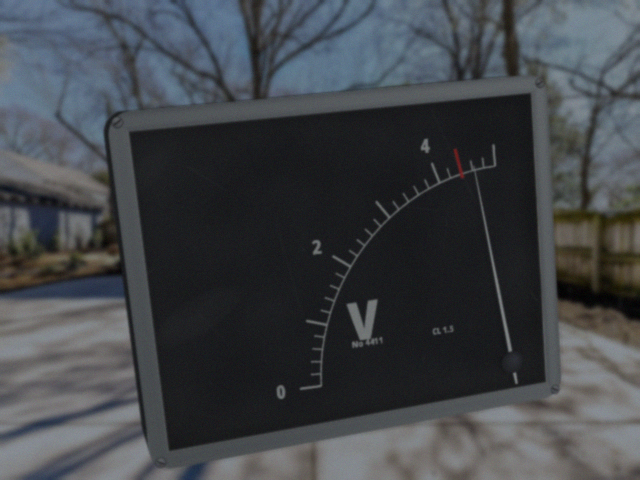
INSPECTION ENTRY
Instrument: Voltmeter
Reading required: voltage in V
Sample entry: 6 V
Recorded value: 4.6 V
